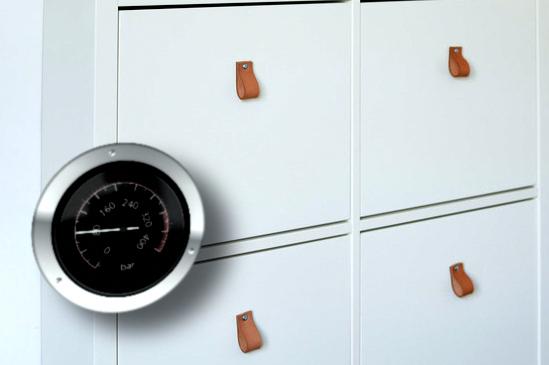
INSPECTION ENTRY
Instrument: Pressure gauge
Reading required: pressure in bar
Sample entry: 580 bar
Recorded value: 80 bar
